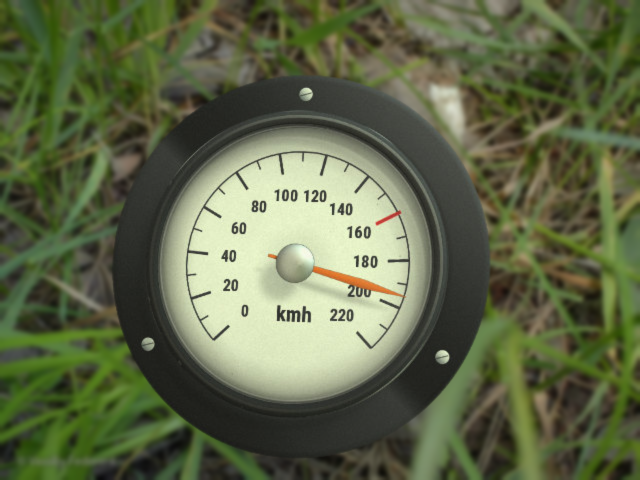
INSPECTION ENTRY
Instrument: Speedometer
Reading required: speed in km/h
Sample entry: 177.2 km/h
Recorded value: 195 km/h
